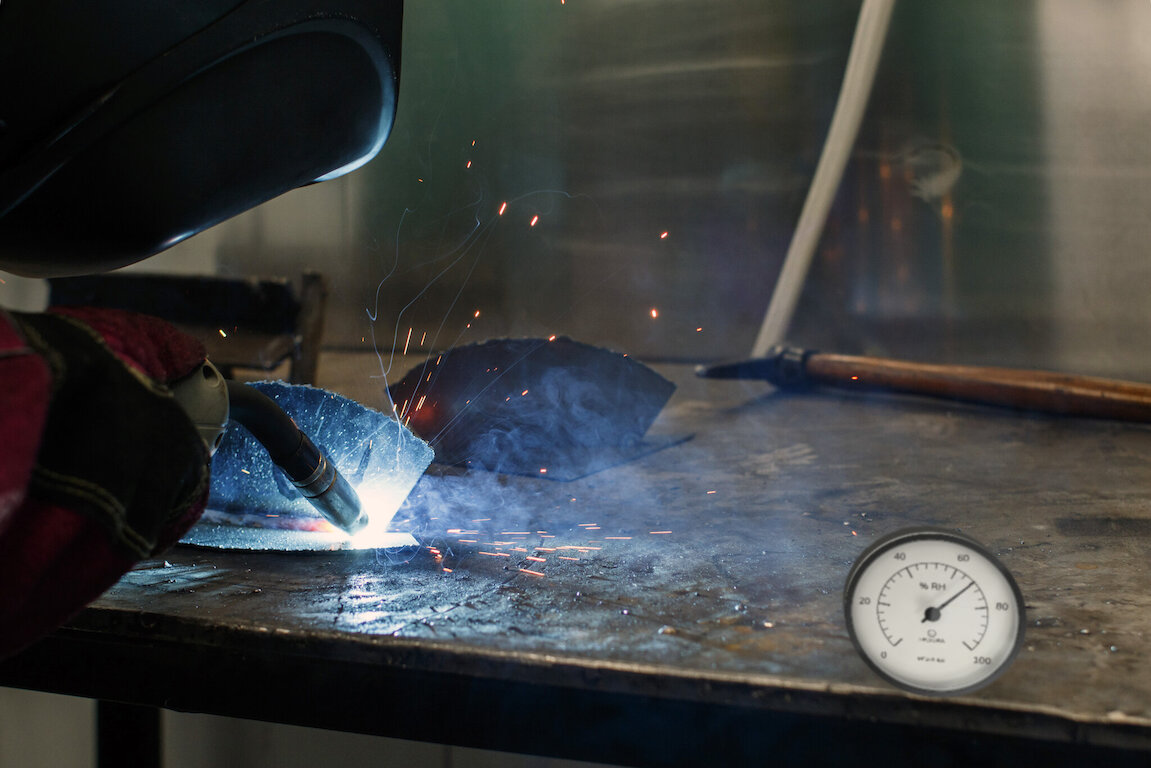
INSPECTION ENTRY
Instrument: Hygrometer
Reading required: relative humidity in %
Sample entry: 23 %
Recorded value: 68 %
